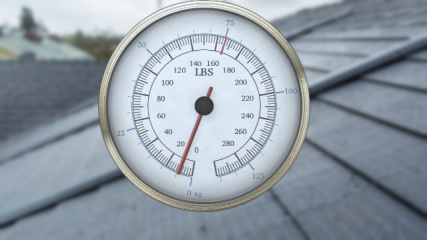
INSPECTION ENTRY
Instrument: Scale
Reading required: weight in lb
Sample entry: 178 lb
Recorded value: 10 lb
